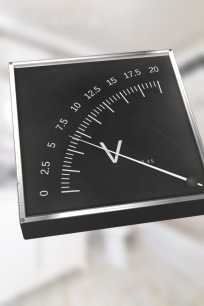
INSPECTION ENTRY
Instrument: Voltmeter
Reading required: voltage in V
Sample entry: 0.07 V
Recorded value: 6.5 V
